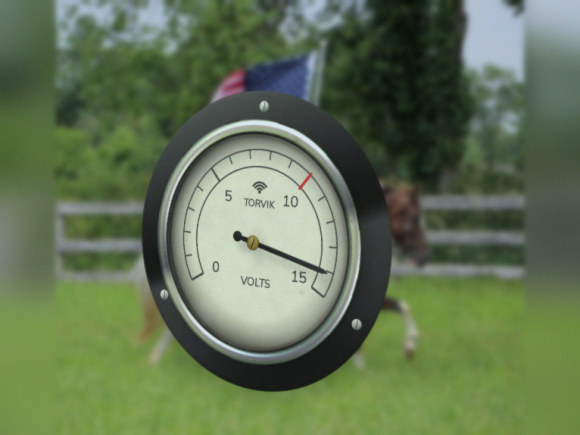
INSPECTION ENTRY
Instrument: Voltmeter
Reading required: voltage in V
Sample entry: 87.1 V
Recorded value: 14 V
